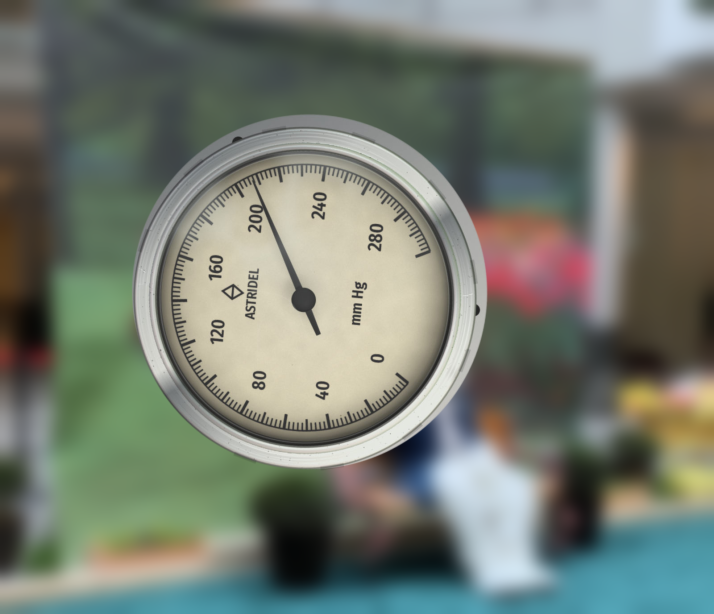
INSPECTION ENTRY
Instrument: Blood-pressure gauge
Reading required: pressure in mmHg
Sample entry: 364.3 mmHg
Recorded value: 208 mmHg
